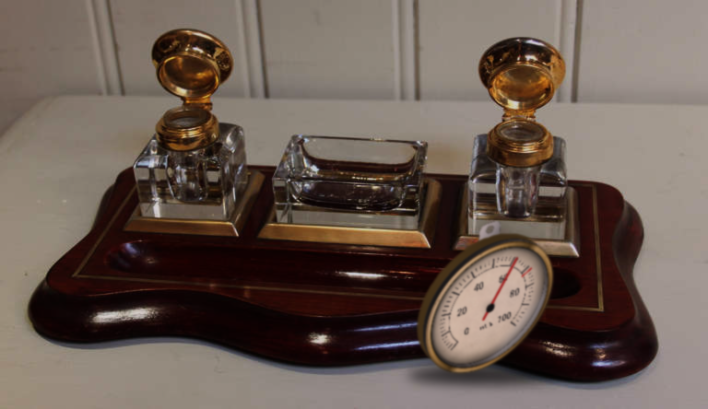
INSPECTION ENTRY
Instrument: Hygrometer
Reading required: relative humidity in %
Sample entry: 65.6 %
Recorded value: 60 %
